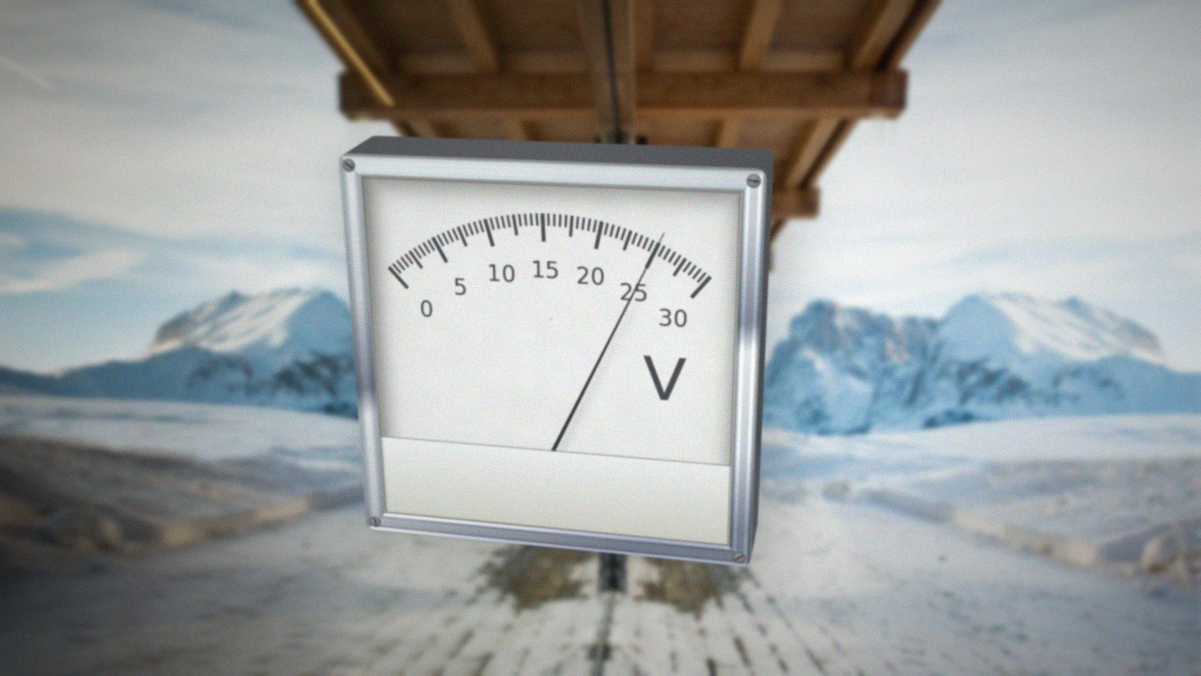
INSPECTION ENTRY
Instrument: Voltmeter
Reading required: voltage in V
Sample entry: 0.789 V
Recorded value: 25 V
